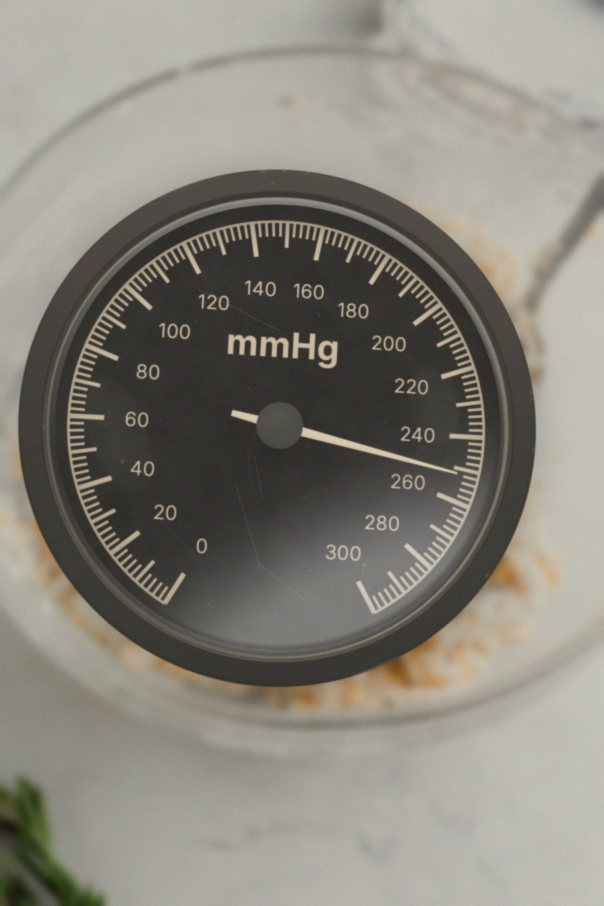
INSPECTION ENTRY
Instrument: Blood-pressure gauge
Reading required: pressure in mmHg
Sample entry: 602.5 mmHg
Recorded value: 252 mmHg
